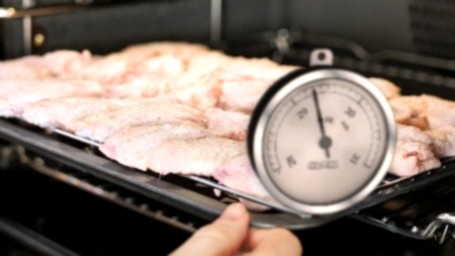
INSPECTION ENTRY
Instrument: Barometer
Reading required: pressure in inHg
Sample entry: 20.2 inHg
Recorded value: 29.3 inHg
